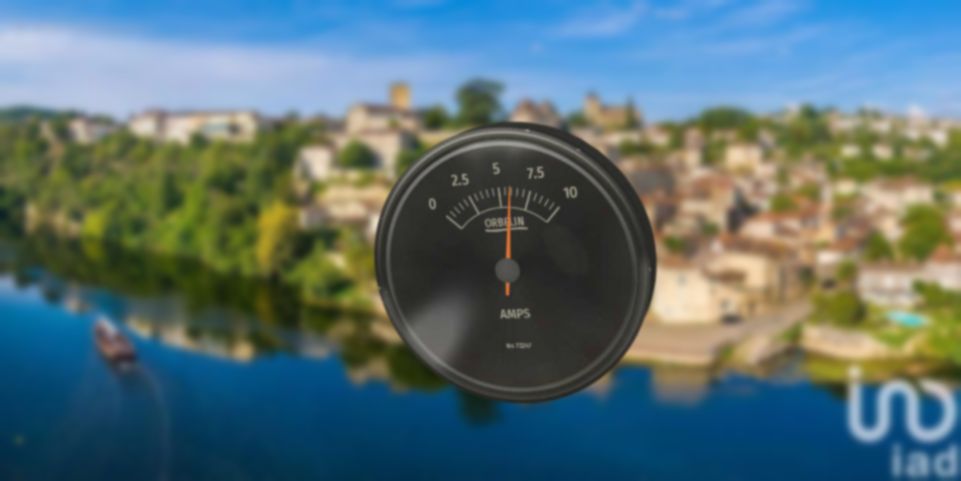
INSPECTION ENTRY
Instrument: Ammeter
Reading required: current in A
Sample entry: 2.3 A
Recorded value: 6 A
